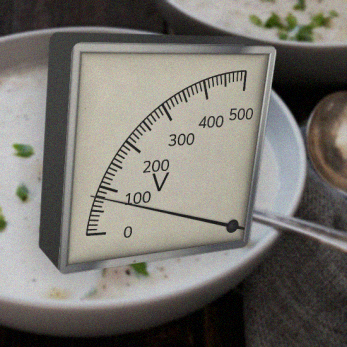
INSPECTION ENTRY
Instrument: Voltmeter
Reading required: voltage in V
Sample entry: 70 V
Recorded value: 80 V
